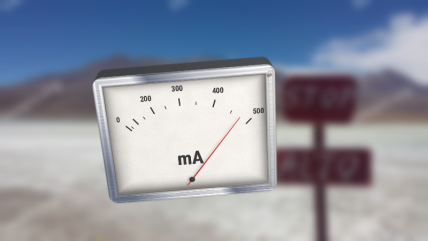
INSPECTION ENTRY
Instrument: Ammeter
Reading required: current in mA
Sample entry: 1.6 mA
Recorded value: 475 mA
